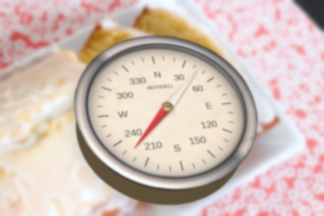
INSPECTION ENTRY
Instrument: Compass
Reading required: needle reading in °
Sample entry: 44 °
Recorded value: 225 °
